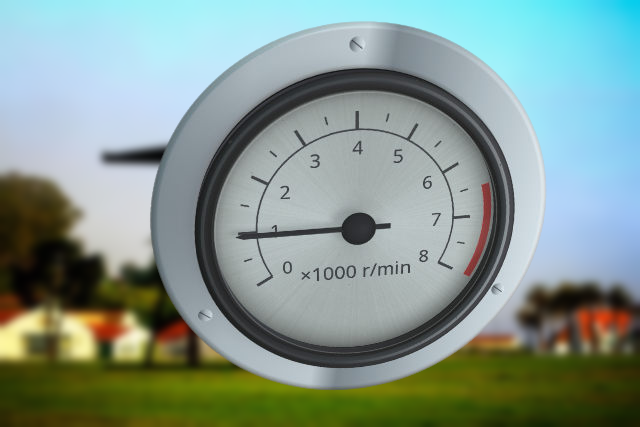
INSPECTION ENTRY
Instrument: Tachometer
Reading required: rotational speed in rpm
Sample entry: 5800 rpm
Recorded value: 1000 rpm
